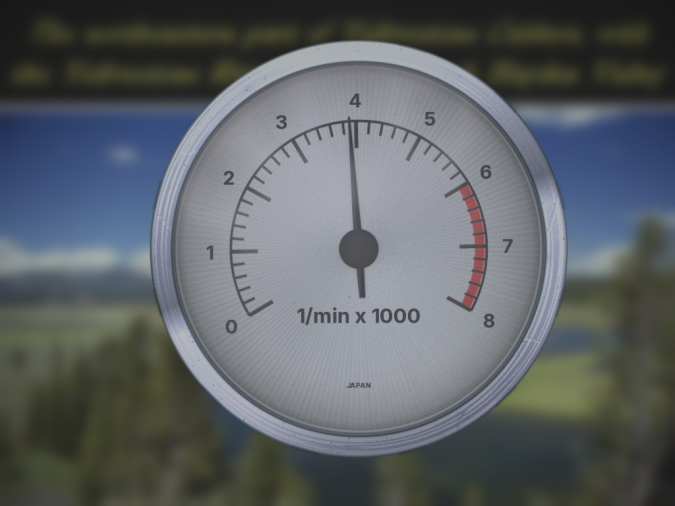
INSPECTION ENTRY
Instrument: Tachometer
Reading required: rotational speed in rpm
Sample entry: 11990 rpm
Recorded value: 3900 rpm
